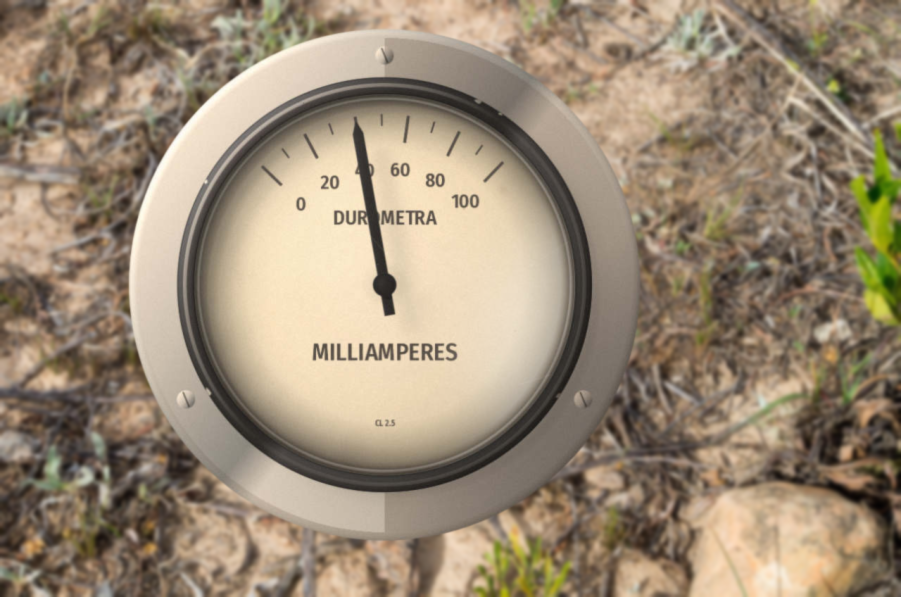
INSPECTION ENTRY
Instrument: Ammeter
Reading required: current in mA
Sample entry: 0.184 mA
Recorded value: 40 mA
